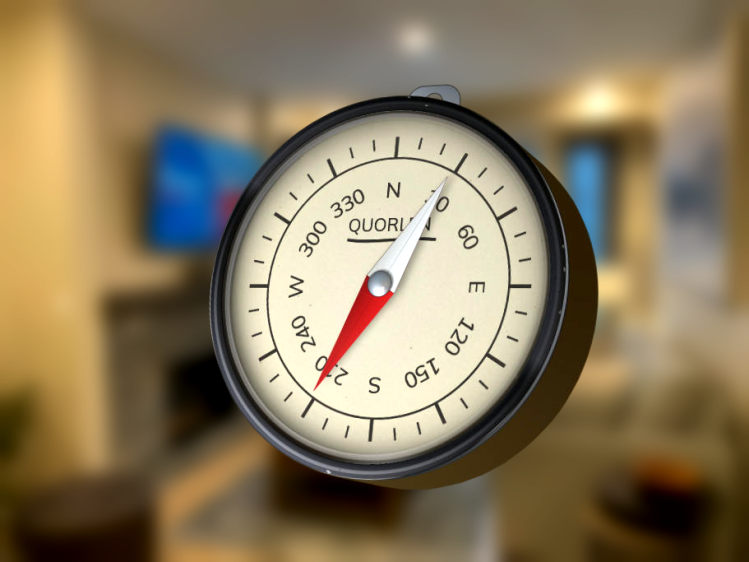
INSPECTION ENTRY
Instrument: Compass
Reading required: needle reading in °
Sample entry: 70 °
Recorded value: 210 °
